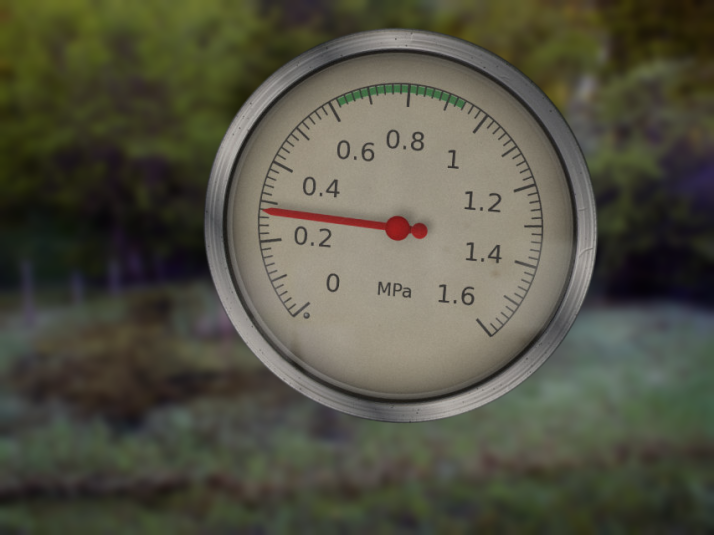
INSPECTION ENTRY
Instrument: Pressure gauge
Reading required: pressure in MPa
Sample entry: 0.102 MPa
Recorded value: 0.28 MPa
